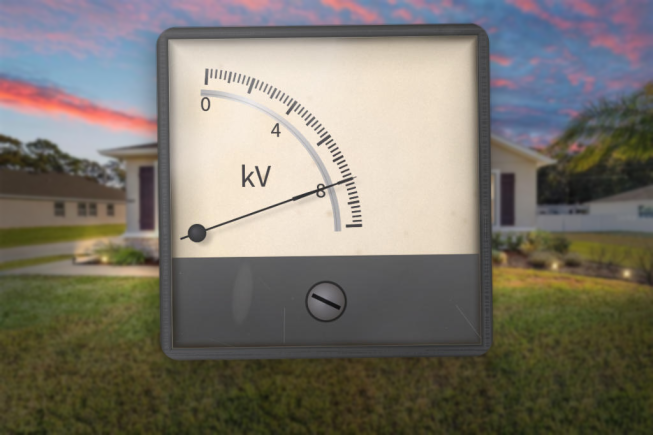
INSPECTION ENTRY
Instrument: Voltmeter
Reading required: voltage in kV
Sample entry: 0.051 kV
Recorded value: 8 kV
